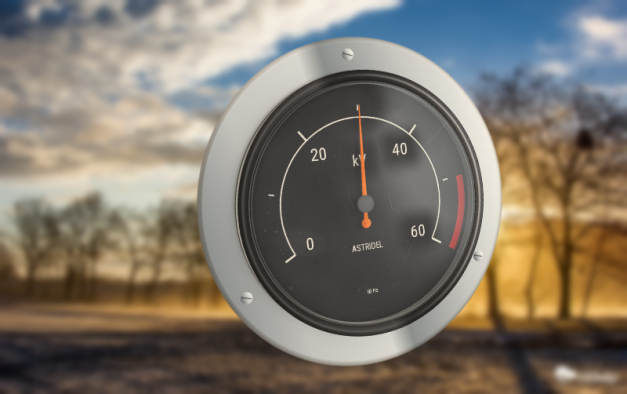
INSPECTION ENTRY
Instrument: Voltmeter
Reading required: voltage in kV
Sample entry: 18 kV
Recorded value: 30 kV
